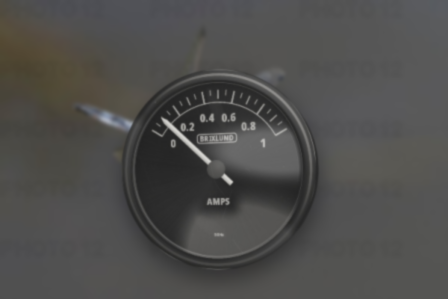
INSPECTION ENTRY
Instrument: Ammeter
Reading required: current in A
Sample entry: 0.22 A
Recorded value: 0.1 A
